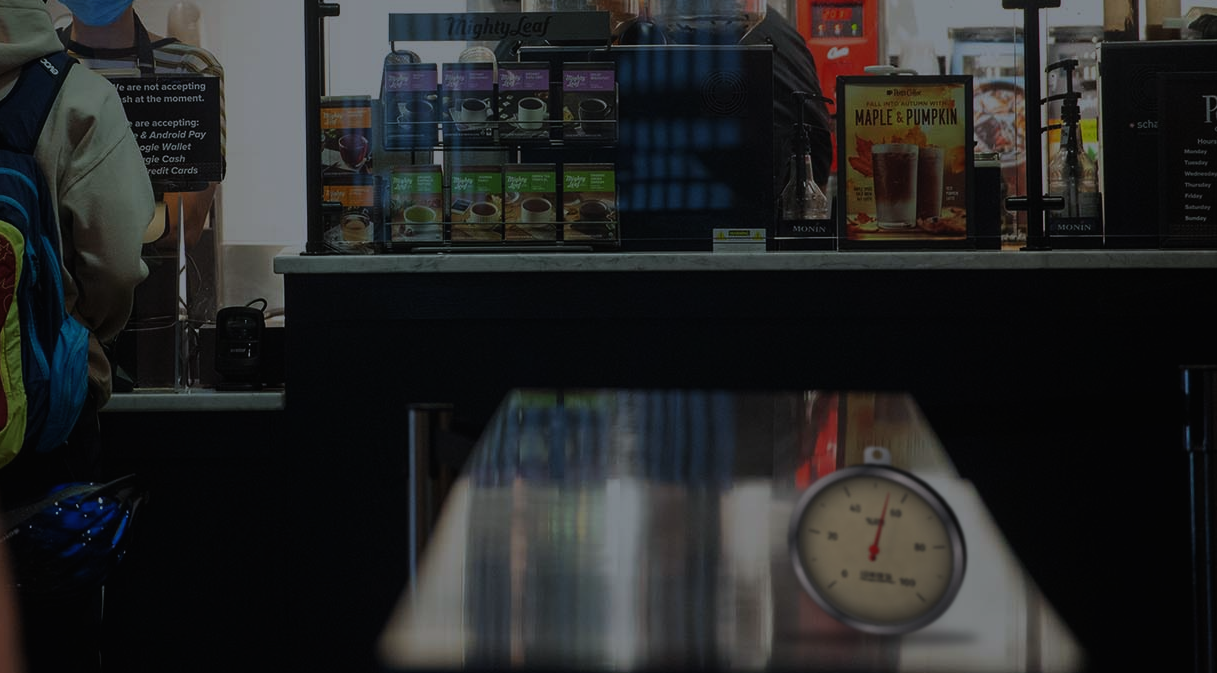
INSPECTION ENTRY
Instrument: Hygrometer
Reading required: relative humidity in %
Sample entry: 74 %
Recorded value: 55 %
